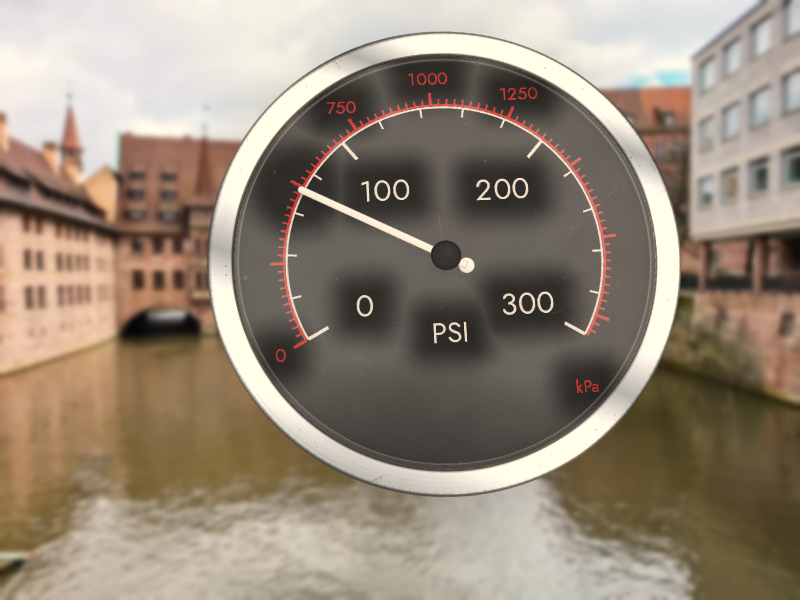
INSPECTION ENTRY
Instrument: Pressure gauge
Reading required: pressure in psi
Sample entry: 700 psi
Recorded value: 70 psi
